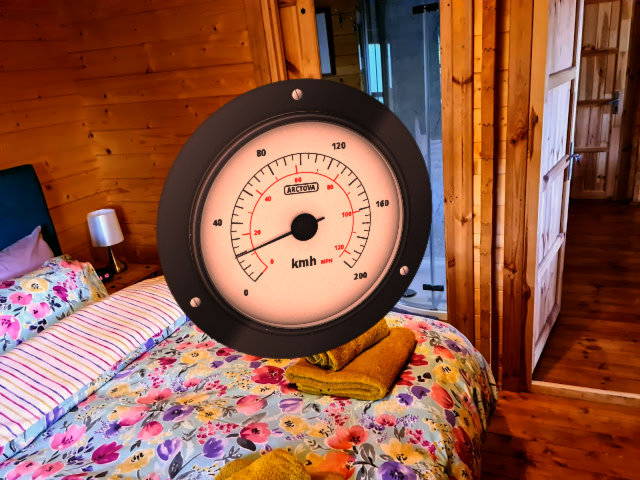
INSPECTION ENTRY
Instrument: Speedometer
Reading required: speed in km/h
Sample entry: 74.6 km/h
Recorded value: 20 km/h
